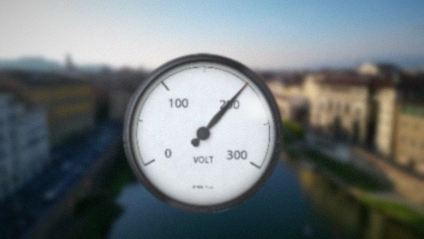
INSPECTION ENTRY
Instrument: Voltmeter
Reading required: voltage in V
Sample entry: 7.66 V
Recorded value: 200 V
